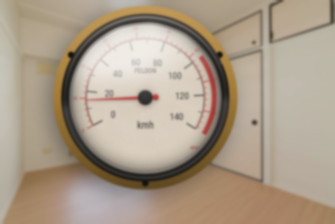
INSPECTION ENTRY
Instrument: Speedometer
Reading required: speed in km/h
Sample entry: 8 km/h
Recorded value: 15 km/h
